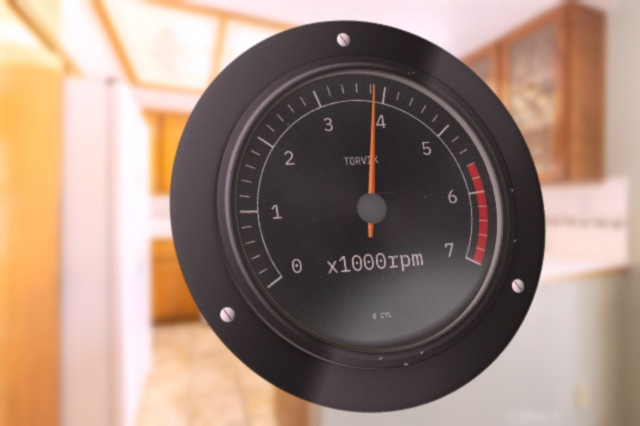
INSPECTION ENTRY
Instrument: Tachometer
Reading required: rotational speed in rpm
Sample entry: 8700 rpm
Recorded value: 3800 rpm
